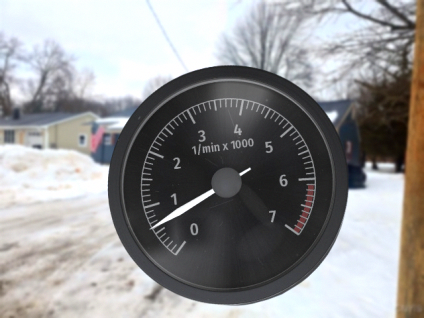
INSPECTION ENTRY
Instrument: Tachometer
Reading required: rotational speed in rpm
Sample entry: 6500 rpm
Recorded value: 600 rpm
